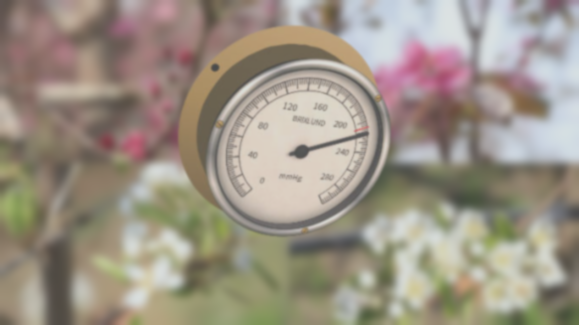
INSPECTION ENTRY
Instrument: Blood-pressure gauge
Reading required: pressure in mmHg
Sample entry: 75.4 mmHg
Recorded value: 220 mmHg
